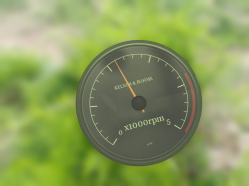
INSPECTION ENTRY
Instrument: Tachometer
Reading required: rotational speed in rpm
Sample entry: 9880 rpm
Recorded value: 2200 rpm
